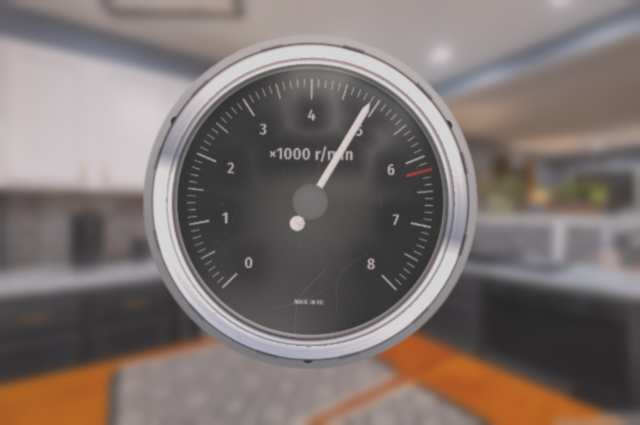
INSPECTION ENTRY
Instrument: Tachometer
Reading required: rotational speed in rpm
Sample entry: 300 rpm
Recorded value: 4900 rpm
